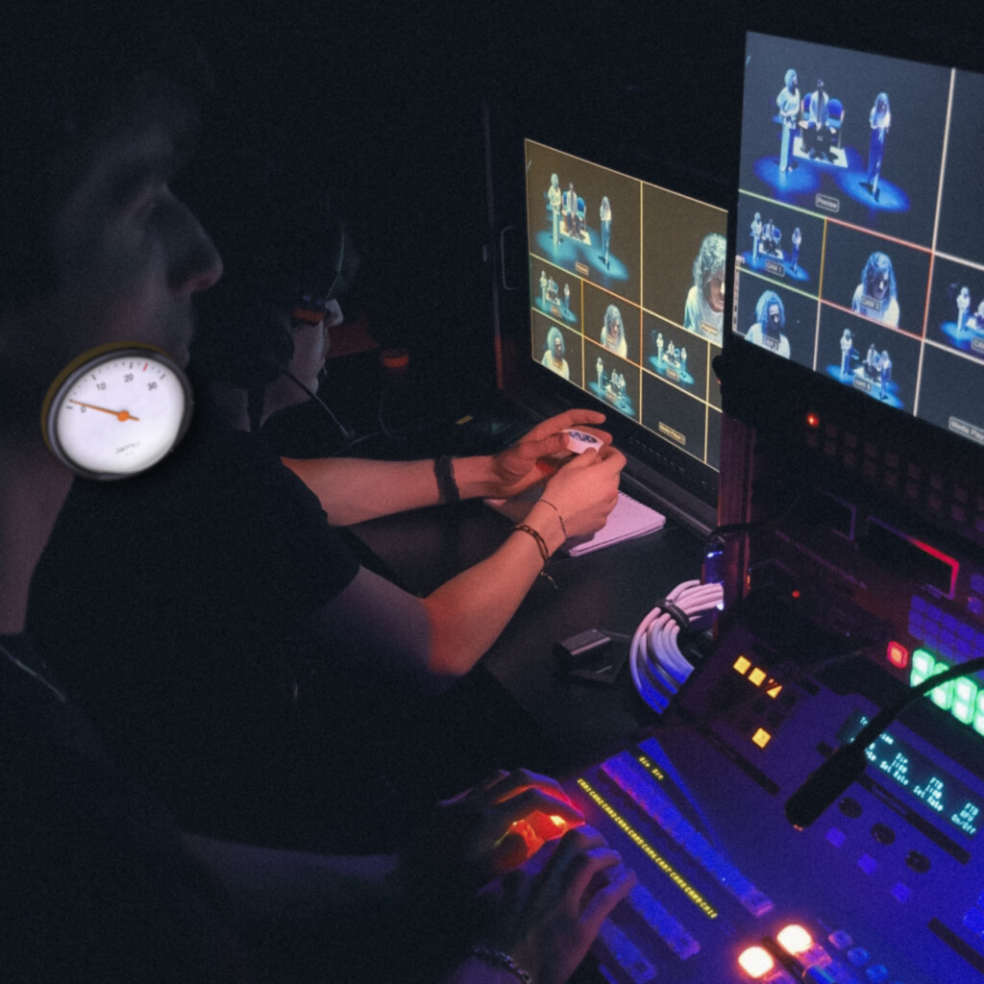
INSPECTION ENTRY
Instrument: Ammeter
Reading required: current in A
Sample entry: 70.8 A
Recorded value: 2 A
